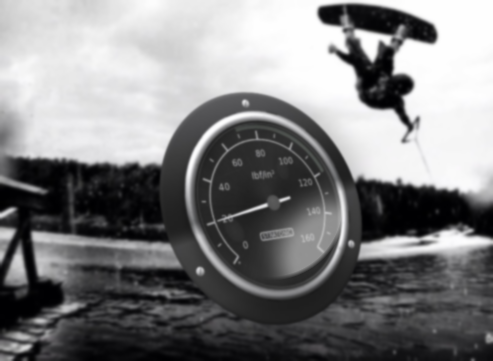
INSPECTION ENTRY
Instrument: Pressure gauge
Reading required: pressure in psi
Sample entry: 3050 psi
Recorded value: 20 psi
